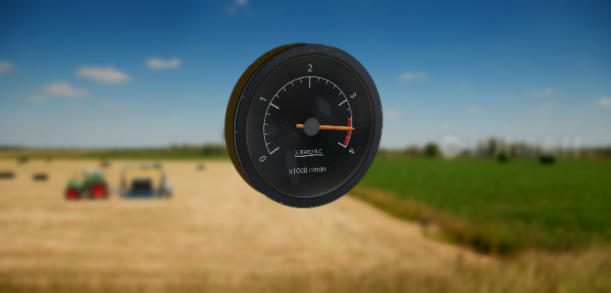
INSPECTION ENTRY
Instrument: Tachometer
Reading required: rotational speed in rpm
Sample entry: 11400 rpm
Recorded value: 3600 rpm
